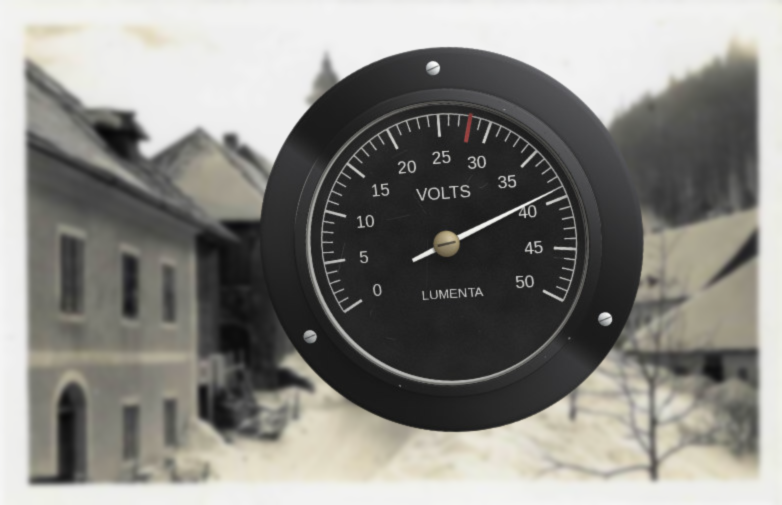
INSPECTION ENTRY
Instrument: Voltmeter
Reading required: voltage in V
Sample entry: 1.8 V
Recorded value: 39 V
